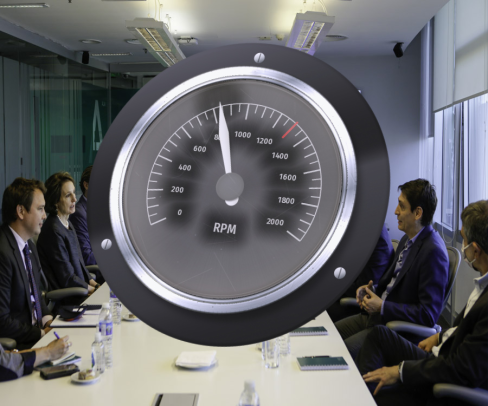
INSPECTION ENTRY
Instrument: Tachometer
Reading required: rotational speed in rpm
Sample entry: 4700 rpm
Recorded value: 850 rpm
